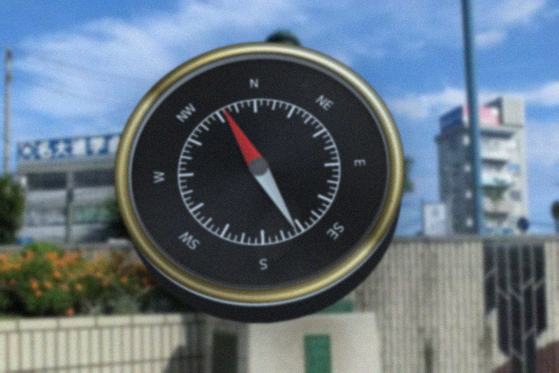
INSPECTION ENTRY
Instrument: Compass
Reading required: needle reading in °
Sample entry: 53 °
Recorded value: 335 °
